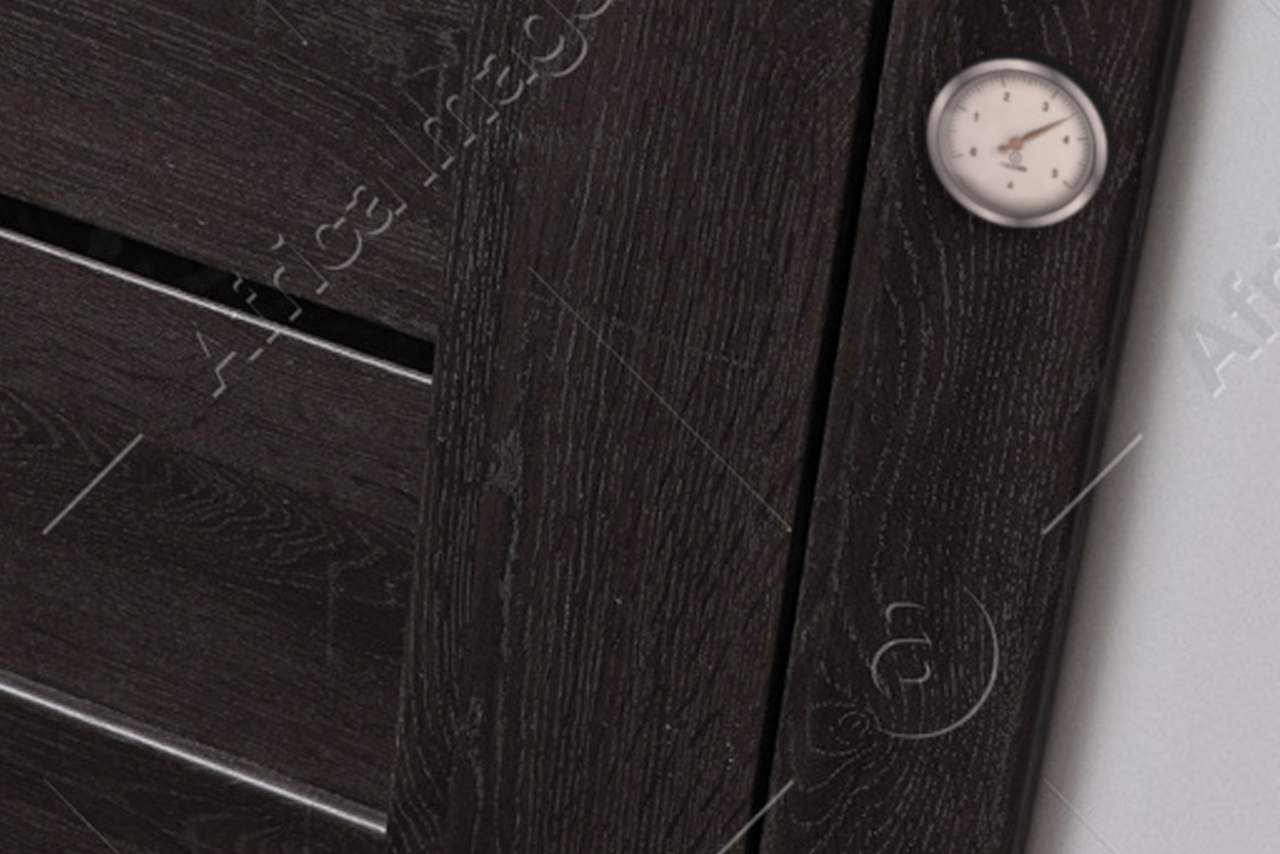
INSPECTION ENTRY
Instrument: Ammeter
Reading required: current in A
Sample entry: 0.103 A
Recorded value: 3.5 A
